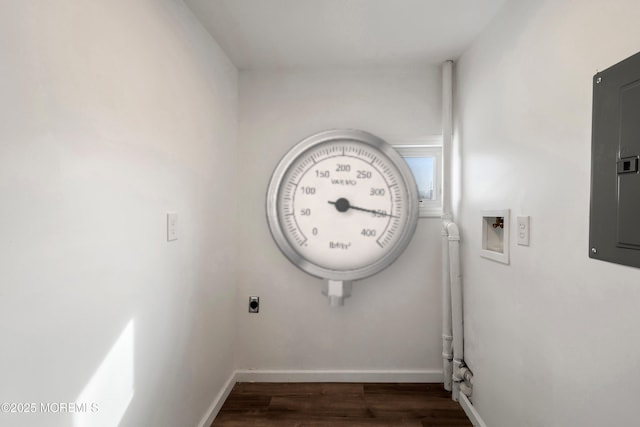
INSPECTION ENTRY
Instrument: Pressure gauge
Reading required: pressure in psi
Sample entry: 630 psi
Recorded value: 350 psi
